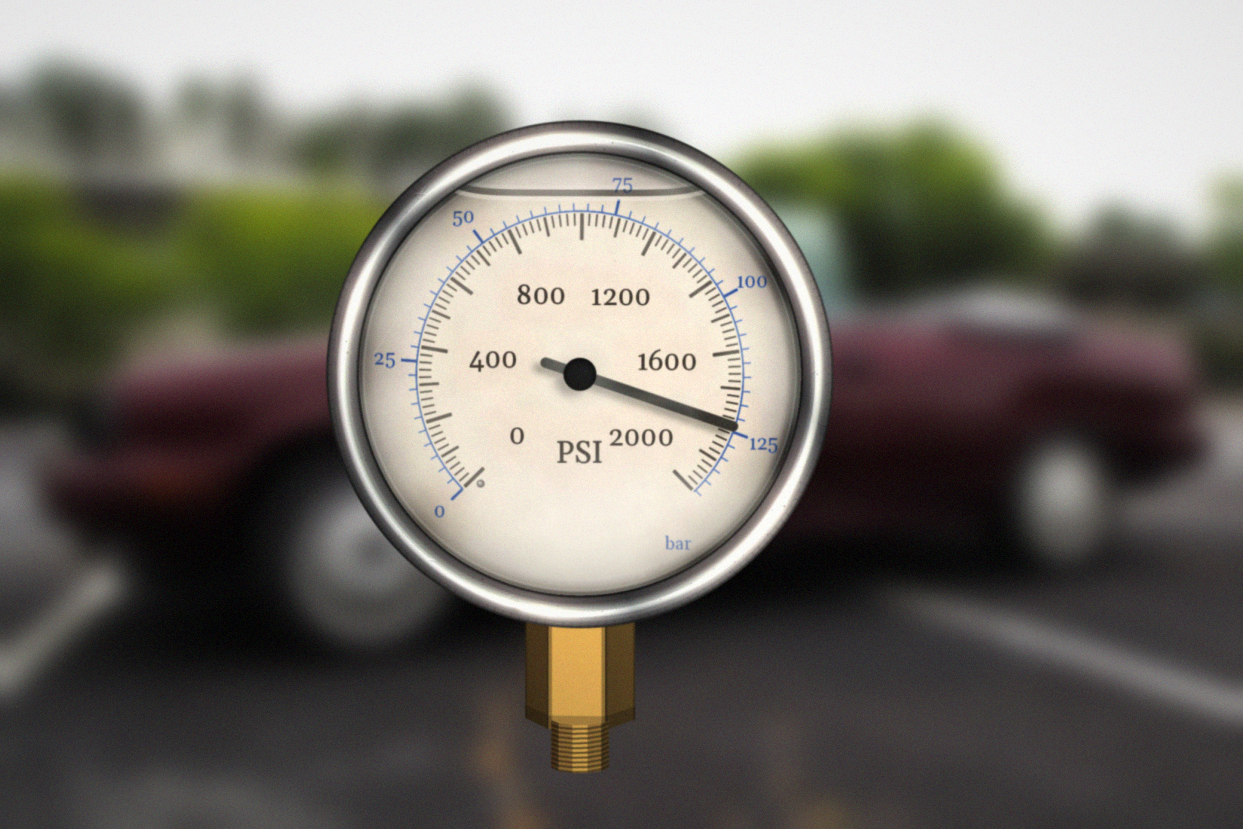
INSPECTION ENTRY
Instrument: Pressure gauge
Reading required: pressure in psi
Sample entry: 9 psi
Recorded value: 1800 psi
